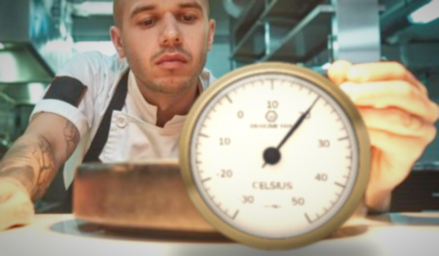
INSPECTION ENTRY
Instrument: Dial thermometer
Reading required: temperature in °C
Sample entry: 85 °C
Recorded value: 20 °C
